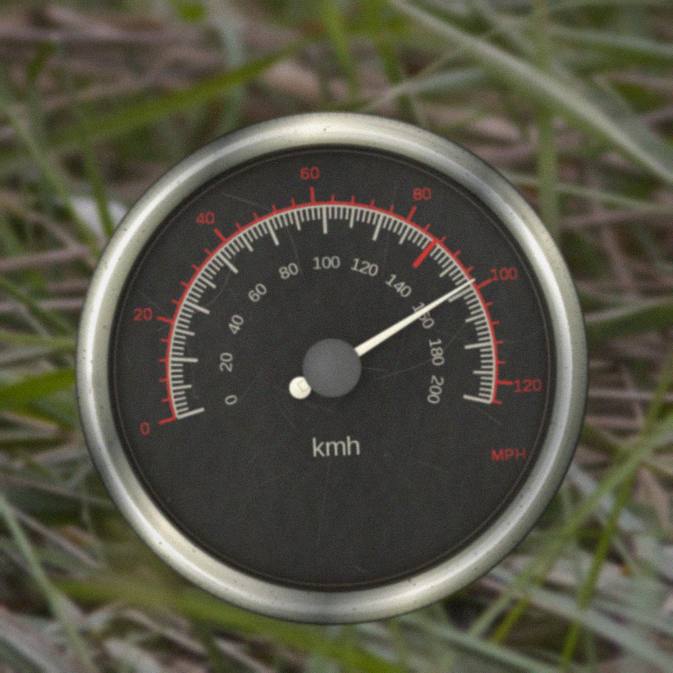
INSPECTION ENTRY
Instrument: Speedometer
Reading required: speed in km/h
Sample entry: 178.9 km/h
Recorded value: 158 km/h
